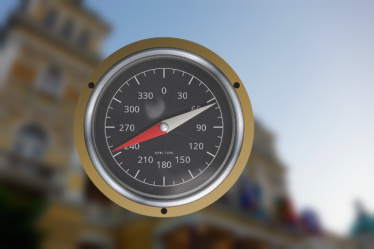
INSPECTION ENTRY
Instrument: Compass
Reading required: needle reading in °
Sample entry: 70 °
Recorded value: 245 °
